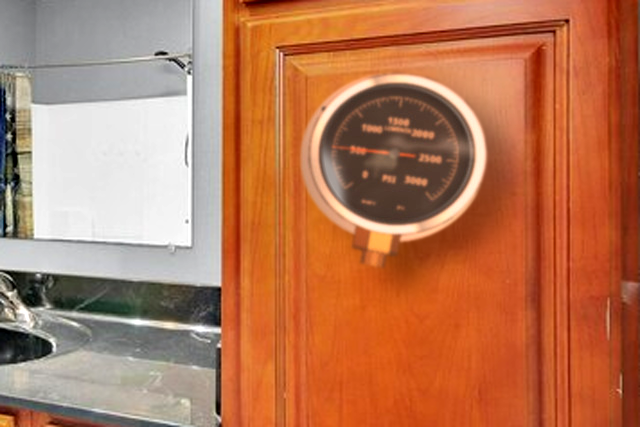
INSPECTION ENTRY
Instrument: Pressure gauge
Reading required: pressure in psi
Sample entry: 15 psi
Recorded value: 500 psi
